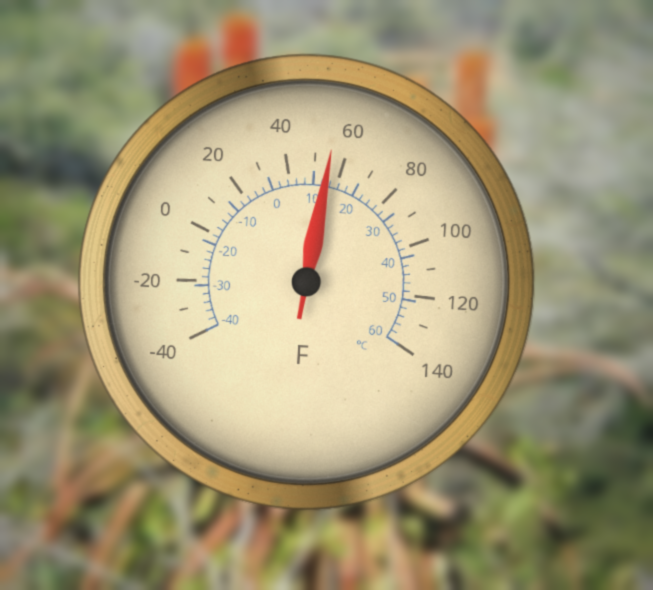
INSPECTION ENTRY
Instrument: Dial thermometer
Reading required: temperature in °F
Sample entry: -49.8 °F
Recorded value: 55 °F
